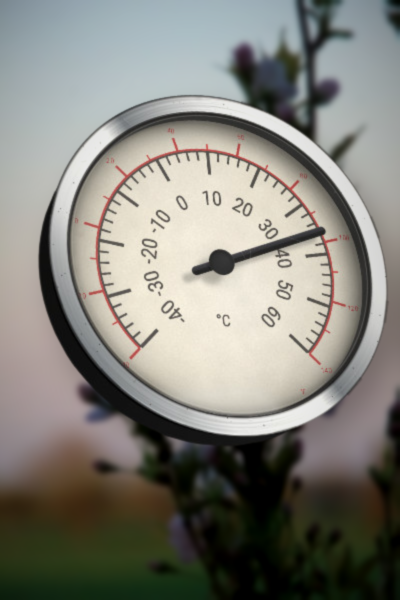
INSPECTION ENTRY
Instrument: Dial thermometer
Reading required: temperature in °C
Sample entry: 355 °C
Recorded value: 36 °C
